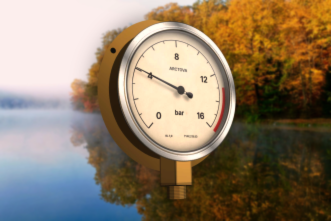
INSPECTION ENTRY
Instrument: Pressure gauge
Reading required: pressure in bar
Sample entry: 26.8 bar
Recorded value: 4 bar
